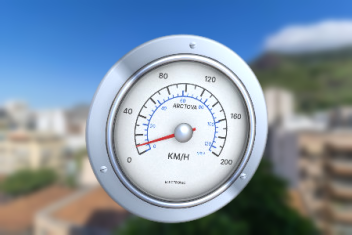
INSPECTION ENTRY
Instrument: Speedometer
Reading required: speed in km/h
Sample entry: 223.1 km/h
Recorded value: 10 km/h
